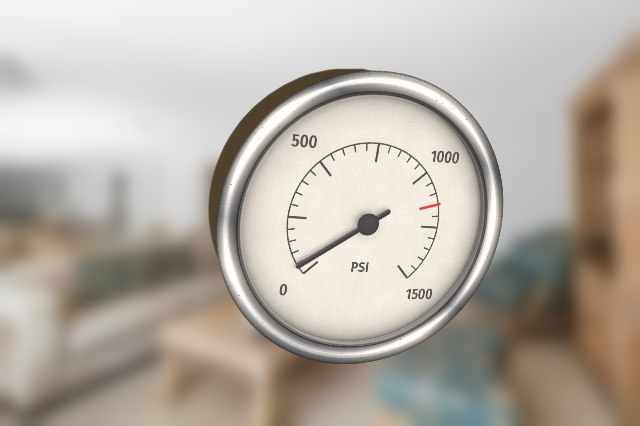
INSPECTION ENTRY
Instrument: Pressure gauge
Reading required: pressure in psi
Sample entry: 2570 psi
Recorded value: 50 psi
